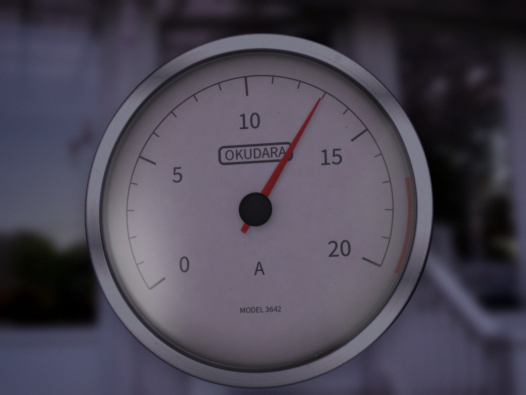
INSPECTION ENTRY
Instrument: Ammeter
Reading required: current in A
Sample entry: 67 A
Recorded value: 13 A
